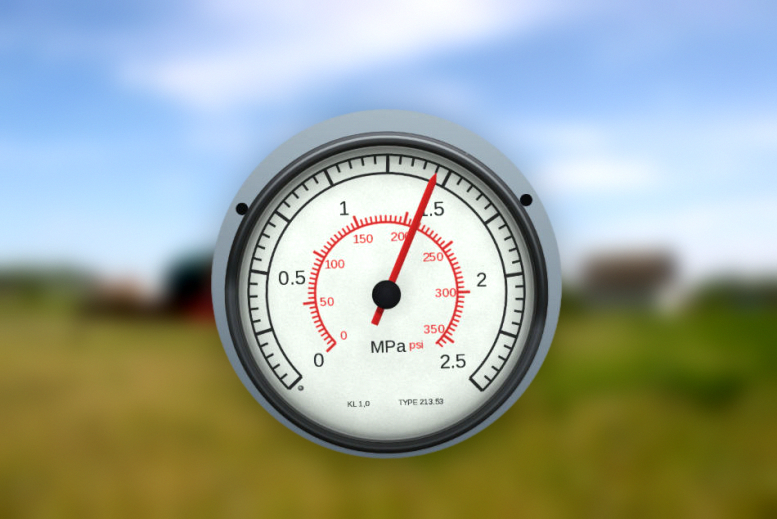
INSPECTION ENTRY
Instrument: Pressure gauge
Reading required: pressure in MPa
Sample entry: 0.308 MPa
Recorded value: 1.45 MPa
